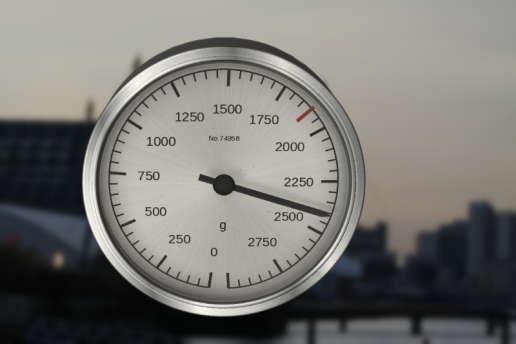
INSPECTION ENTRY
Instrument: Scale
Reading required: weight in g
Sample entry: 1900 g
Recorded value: 2400 g
